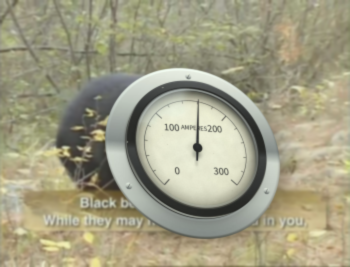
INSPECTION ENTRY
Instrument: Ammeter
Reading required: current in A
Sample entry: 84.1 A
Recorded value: 160 A
